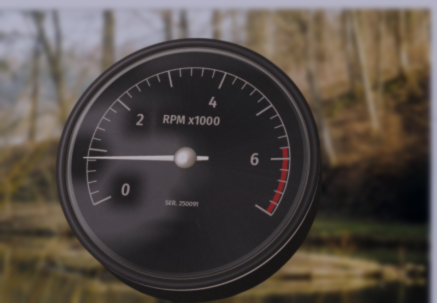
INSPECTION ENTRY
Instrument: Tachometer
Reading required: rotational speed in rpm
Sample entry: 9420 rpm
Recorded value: 800 rpm
